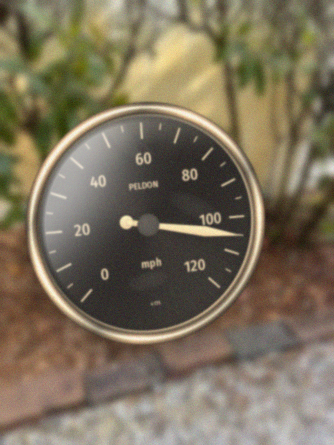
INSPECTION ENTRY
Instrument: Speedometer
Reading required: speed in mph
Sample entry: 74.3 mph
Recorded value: 105 mph
